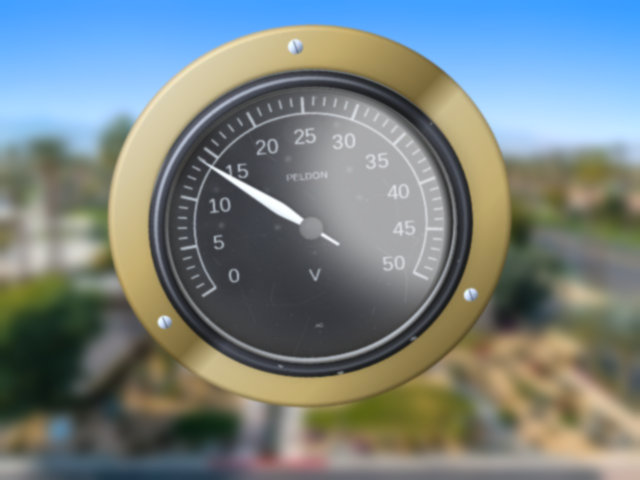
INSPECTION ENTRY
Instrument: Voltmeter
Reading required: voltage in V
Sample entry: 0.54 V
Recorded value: 14 V
